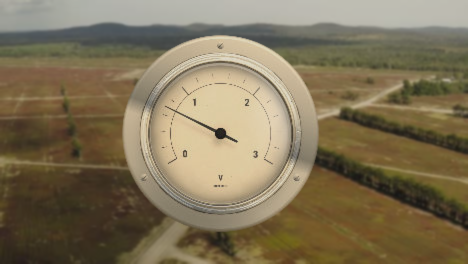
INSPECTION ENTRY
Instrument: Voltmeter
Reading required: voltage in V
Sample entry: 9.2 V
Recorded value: 0.7 V
